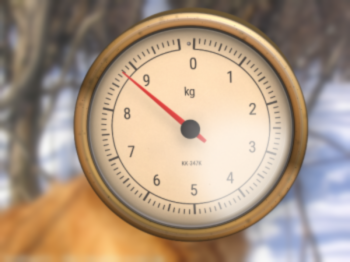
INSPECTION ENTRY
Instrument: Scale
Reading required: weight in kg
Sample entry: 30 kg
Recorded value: 8.8 kg
